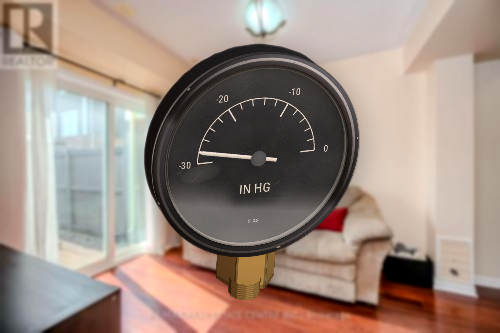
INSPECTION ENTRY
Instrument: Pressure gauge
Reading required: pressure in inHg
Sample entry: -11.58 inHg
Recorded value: -28 inHg
